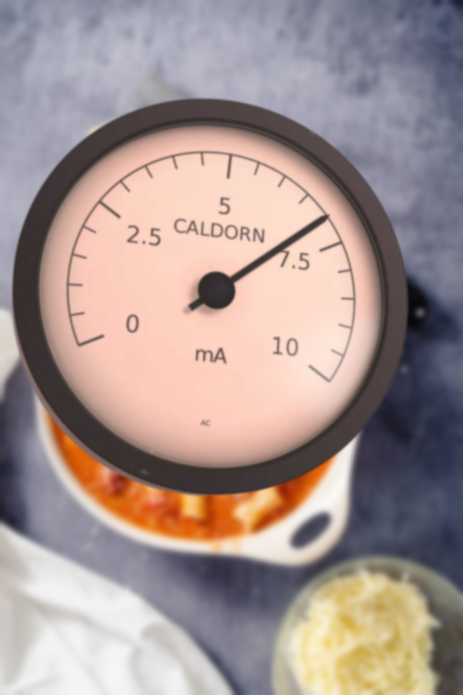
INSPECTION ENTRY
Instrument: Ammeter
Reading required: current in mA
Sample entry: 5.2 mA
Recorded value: 7 mA
